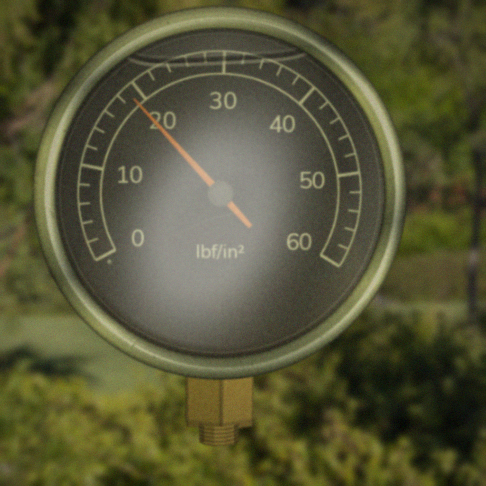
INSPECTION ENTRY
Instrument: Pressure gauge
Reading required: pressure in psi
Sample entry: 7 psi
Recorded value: 19 psi
